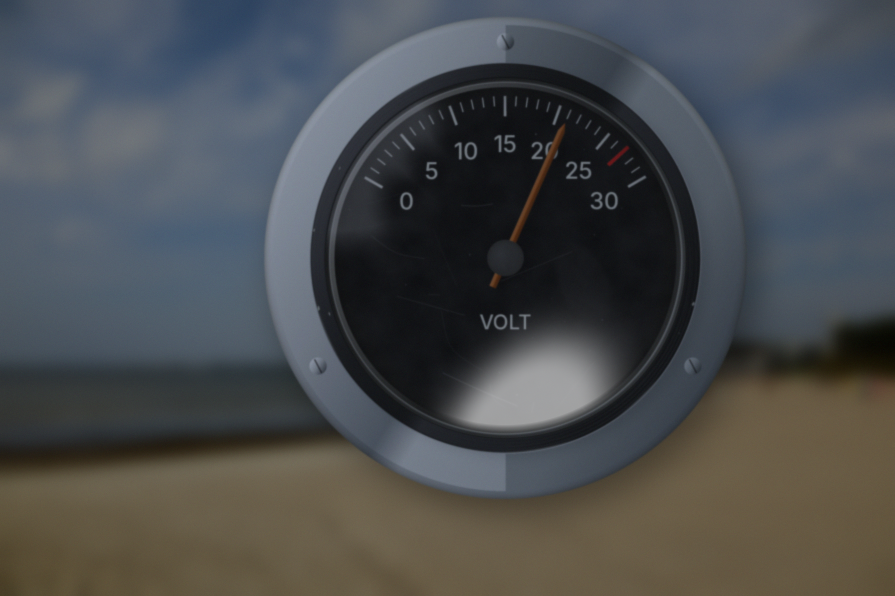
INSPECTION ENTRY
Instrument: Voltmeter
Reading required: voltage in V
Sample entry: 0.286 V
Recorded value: 21 V
